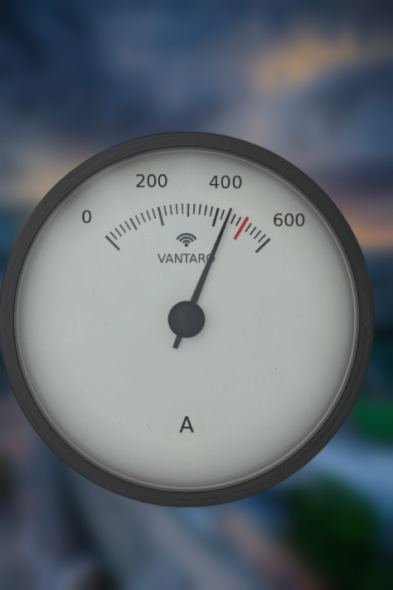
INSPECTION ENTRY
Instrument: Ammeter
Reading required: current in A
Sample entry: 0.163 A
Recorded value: 440 A
